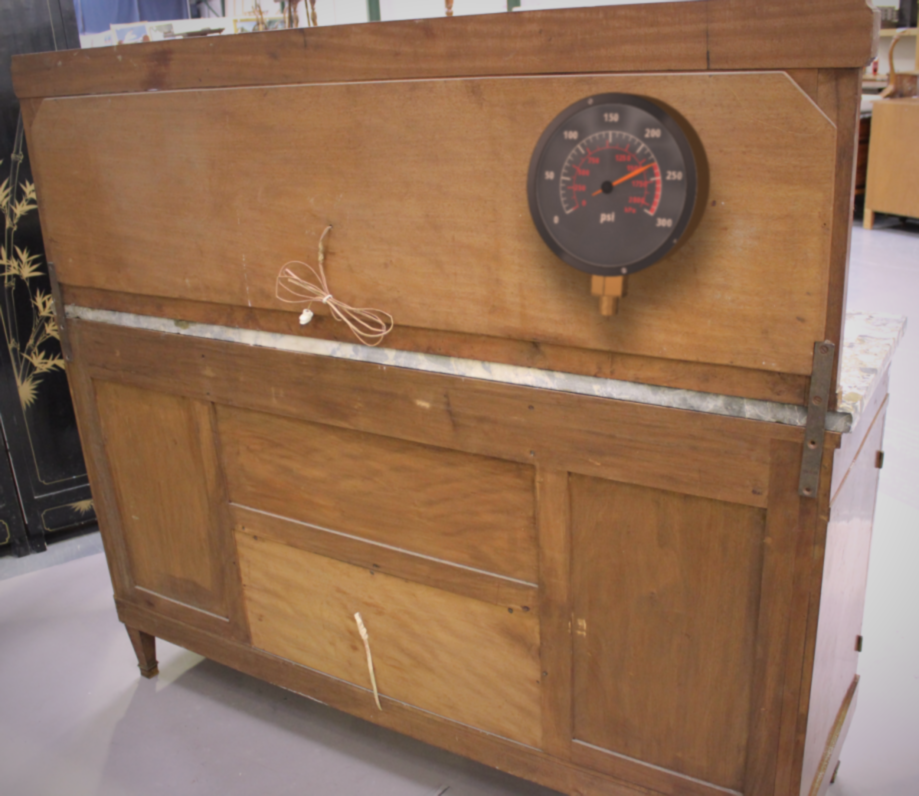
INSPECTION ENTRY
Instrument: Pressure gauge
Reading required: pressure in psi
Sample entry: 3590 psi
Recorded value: 230 psi
